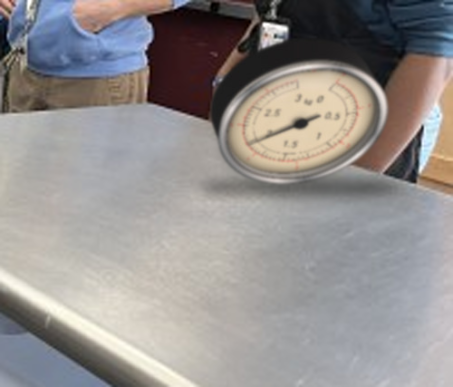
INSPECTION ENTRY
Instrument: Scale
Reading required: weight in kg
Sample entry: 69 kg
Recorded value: 2 kg
